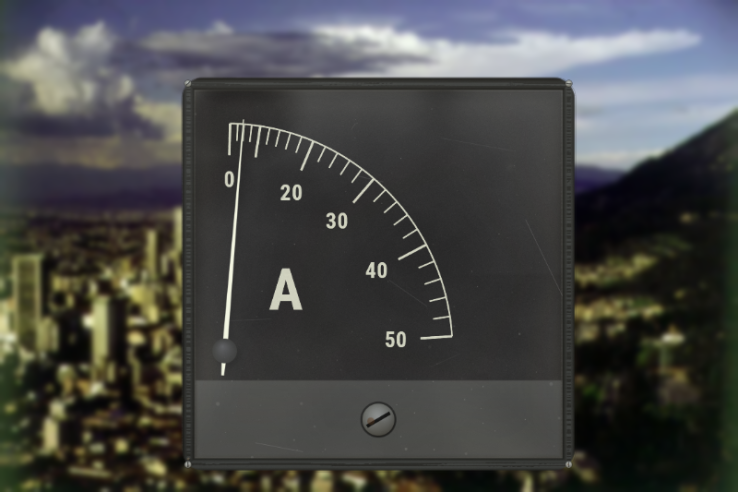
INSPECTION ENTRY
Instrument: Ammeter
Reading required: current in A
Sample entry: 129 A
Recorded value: 6 A
